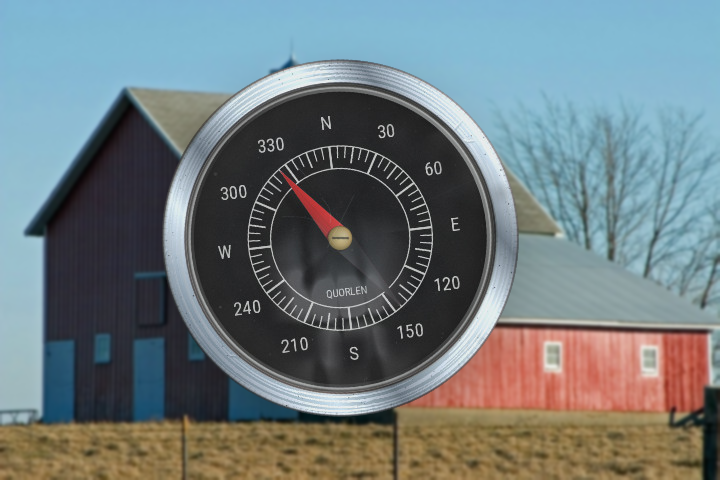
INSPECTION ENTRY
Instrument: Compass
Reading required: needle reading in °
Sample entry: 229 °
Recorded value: 325 °
